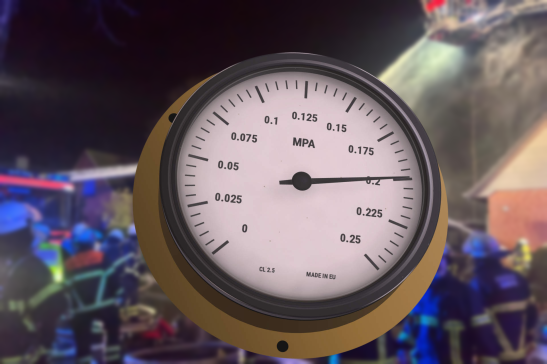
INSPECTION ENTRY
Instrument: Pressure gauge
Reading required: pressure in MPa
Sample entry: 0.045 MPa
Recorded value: 0.2 MPa
